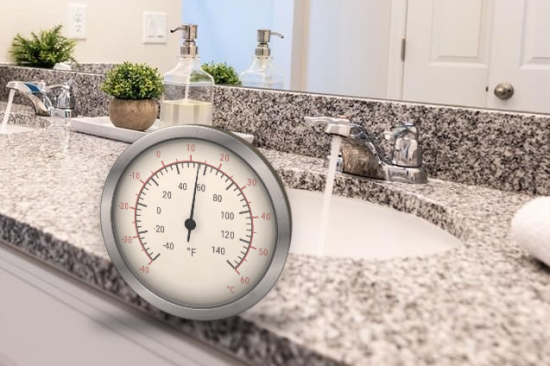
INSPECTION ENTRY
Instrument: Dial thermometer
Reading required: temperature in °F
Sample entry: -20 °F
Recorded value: 56 °F
